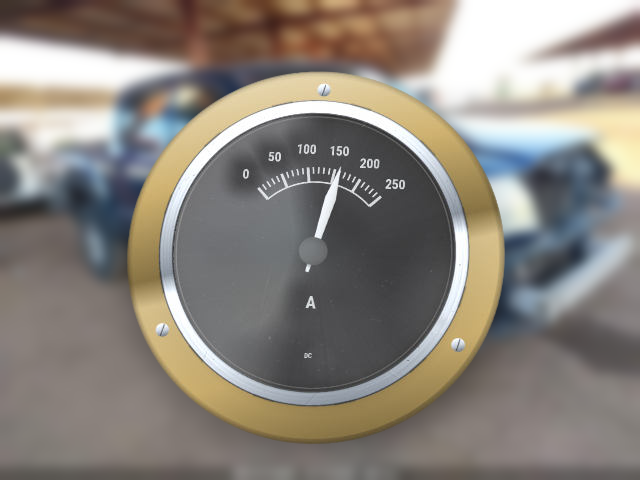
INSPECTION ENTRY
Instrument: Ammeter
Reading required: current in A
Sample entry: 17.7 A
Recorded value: 160 A
